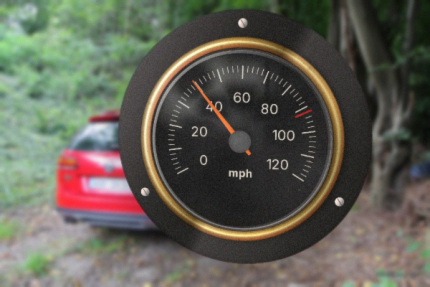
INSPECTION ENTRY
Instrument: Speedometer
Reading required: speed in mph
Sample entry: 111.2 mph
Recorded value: 40 mph
